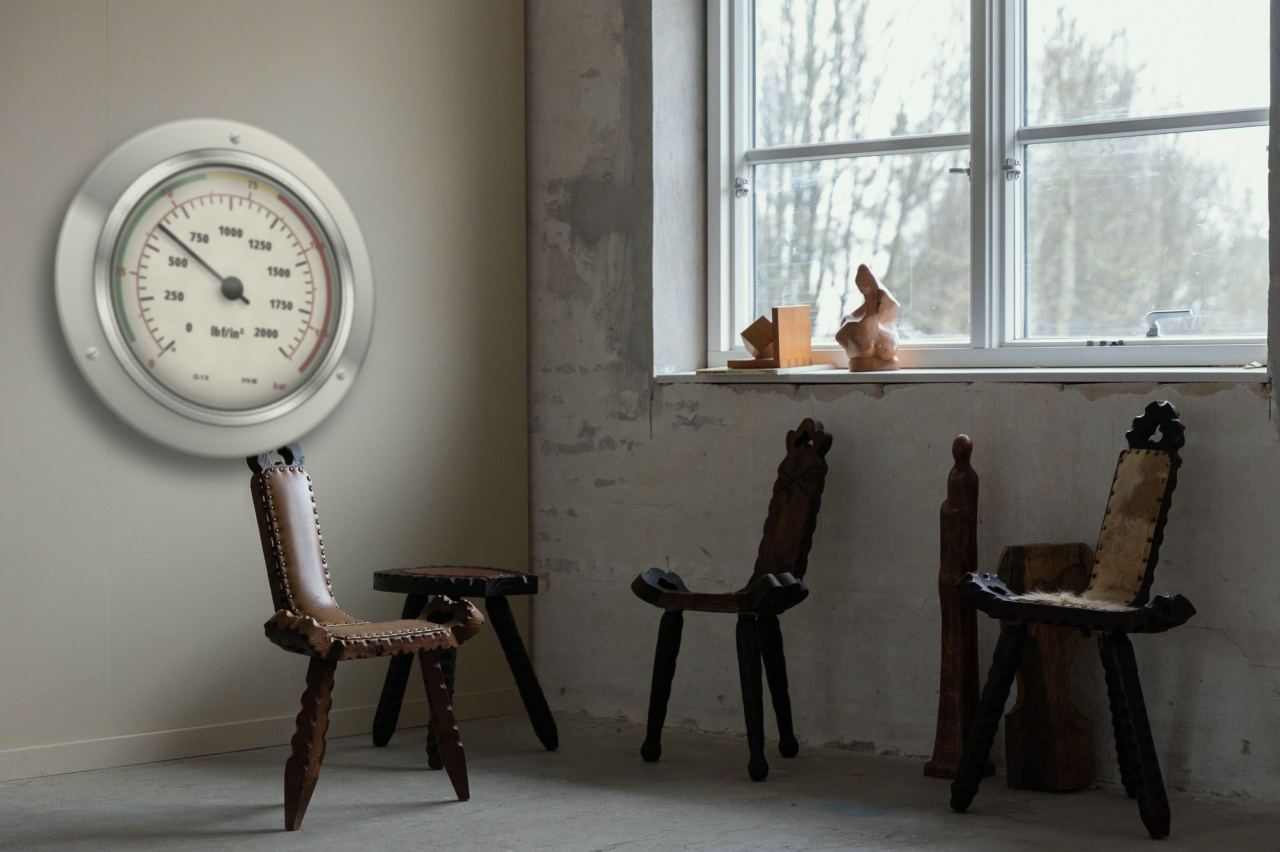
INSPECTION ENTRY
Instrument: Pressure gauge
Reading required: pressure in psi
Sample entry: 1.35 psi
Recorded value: 600 psi
